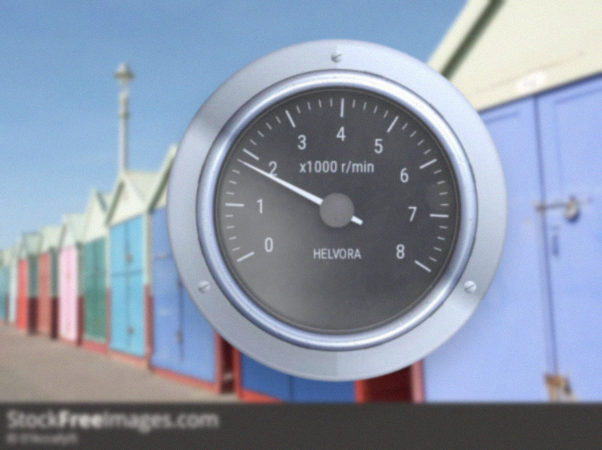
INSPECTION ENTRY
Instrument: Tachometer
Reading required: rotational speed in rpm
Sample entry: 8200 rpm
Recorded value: 1800 rpm
